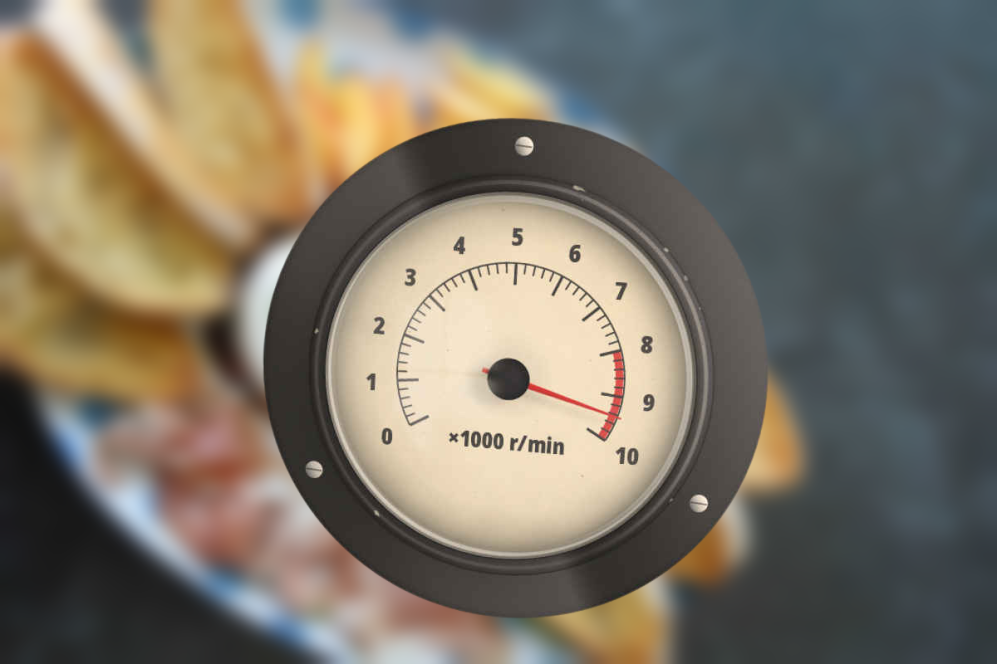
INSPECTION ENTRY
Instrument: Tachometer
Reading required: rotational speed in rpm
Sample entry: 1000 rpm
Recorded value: 9400 rpm
